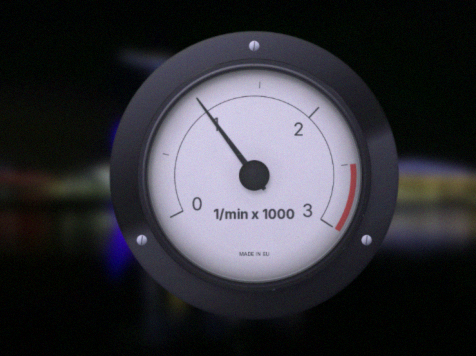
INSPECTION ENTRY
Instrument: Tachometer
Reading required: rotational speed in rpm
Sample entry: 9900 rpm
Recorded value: 1000 rpm
